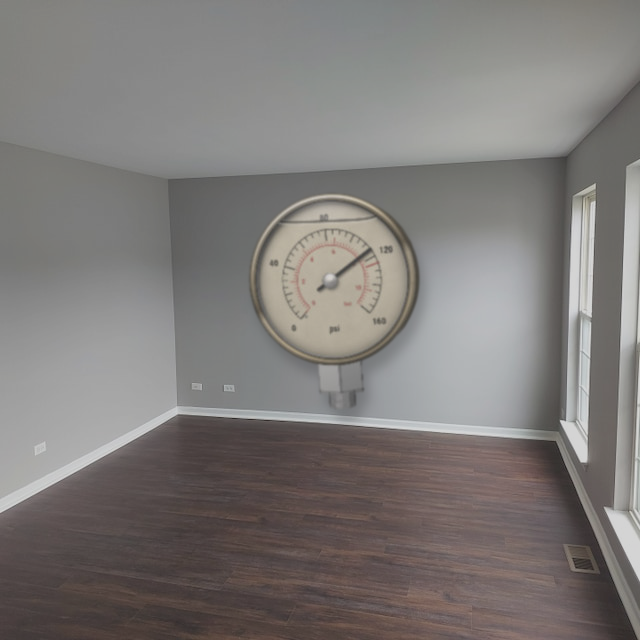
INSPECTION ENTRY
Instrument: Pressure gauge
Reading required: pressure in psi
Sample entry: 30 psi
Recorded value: 115 psi
